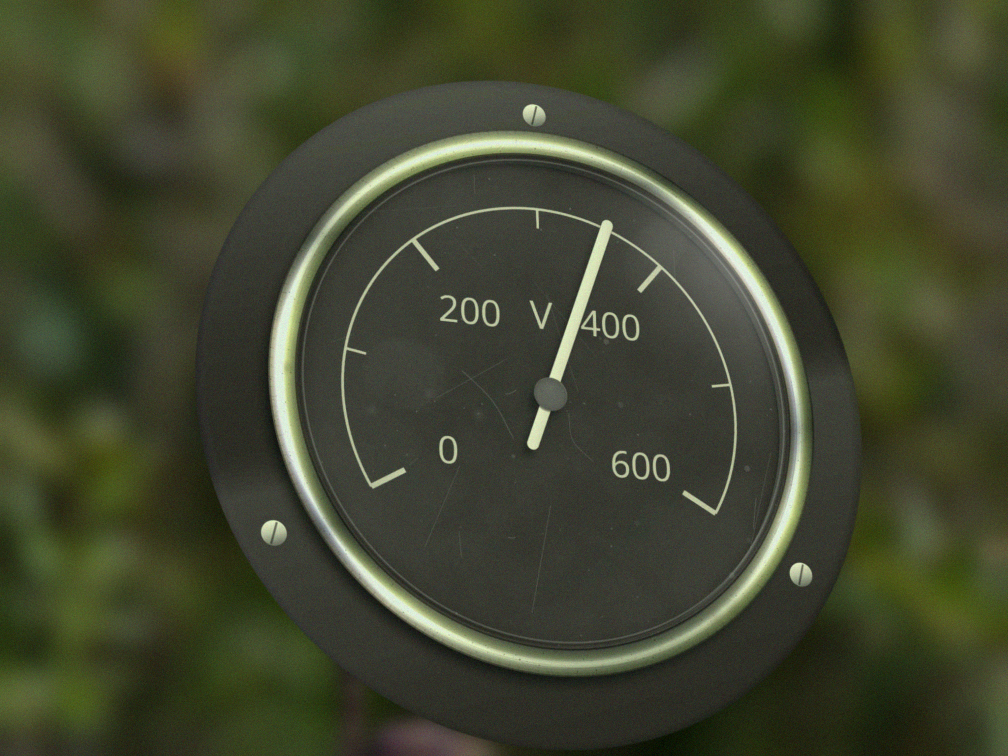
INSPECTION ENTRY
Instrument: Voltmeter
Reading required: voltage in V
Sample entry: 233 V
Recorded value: 350 V
